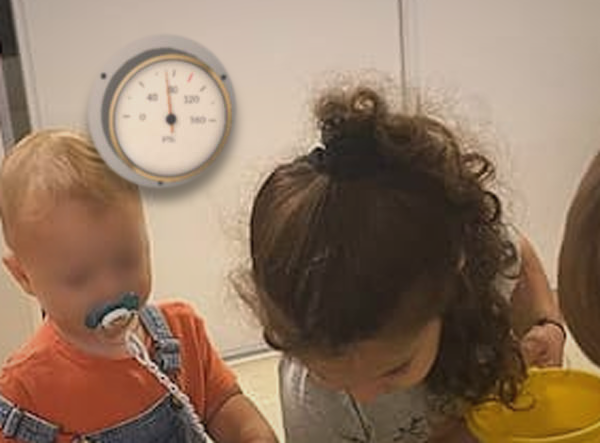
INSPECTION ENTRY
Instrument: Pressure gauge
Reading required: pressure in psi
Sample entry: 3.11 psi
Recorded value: 70 psi
